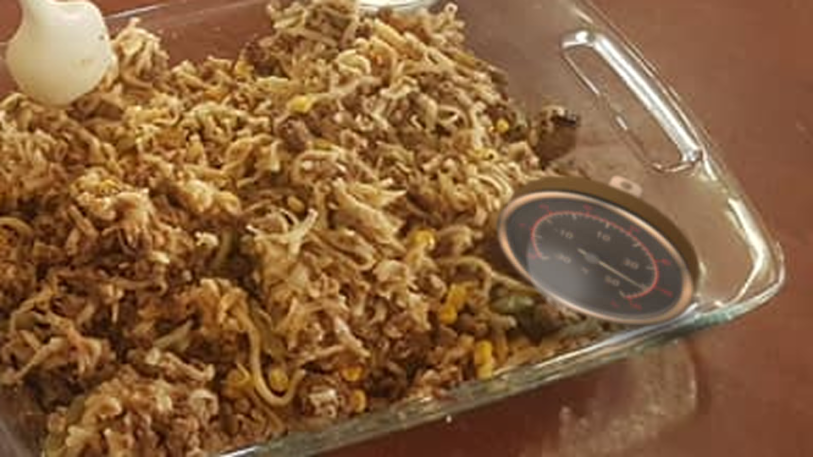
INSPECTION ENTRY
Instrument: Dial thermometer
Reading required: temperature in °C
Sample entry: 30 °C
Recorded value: 40 °C
